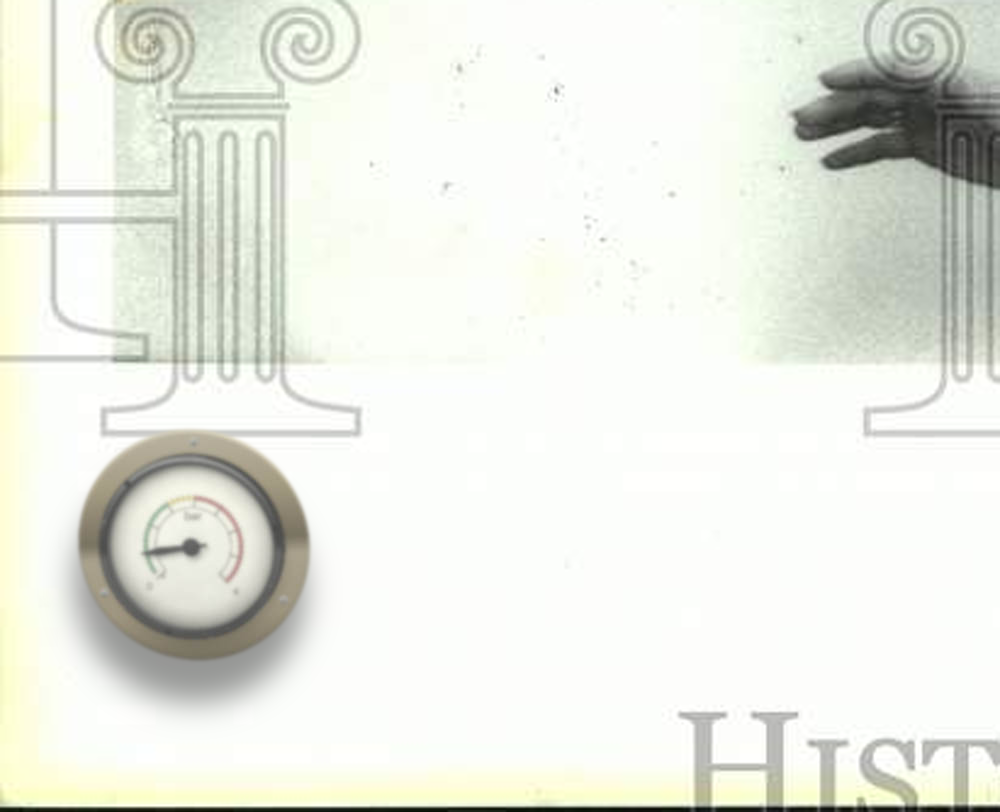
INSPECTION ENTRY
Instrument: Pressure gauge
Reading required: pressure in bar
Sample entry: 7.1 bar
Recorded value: 0.5 bar
